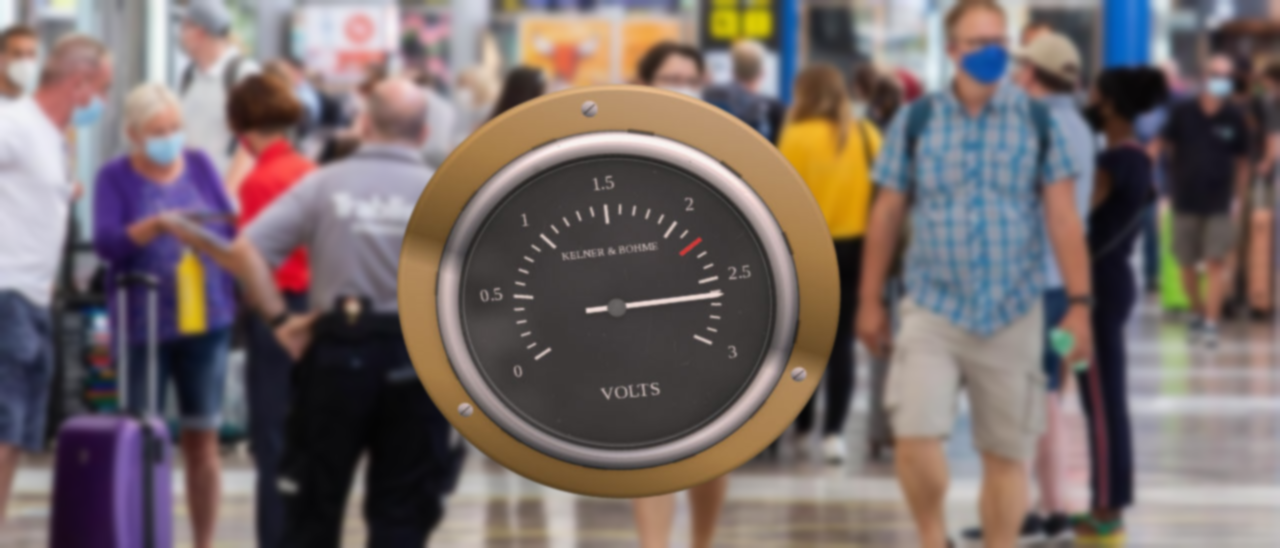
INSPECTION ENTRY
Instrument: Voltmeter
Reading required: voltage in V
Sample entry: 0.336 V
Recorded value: 2.6 V
